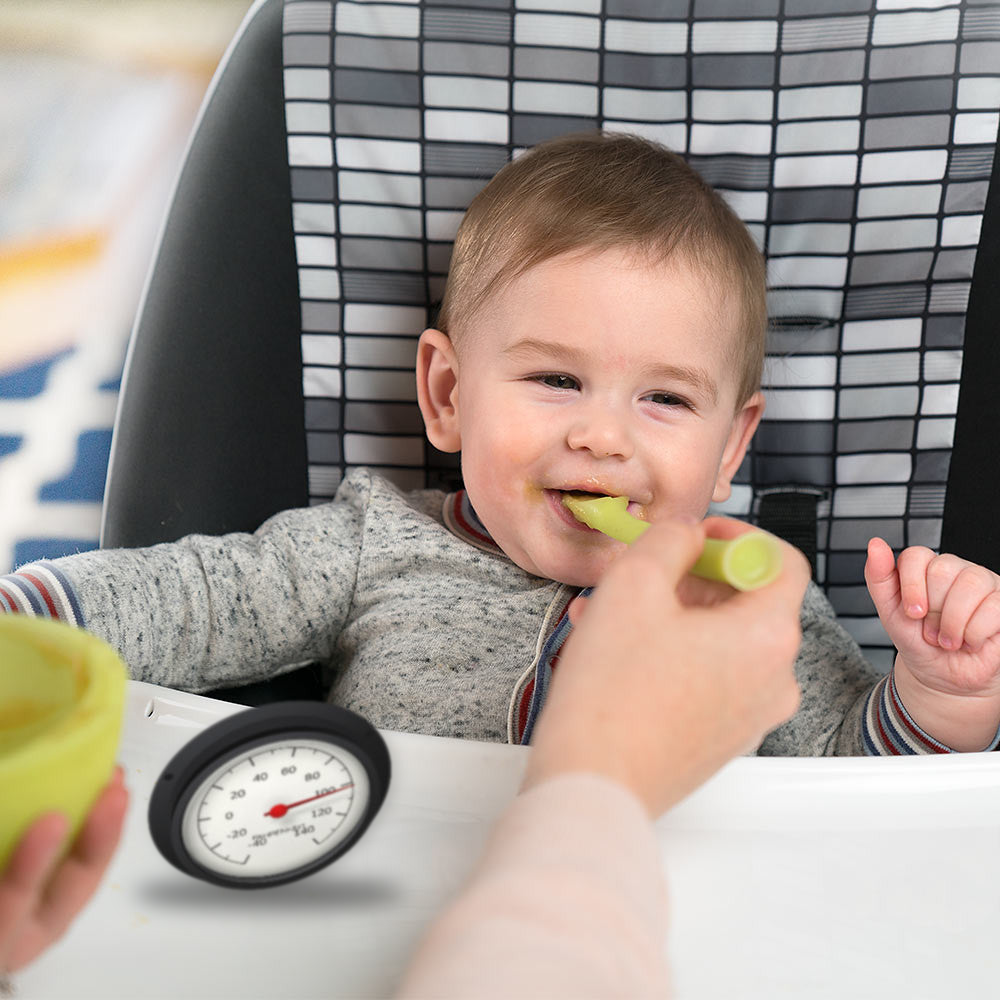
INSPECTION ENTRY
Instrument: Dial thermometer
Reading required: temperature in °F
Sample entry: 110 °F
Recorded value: 100 °F
